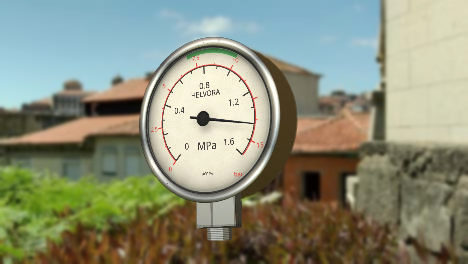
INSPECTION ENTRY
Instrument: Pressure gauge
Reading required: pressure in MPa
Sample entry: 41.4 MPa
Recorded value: 1.4 MPa
